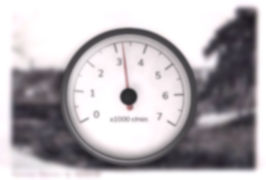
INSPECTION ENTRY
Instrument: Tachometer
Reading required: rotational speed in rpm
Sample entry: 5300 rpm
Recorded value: 3250 rpm
